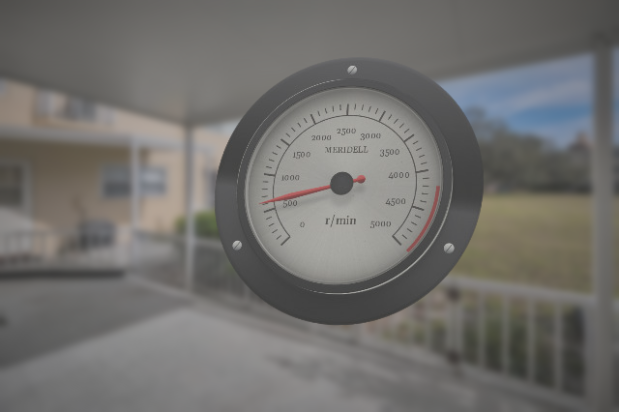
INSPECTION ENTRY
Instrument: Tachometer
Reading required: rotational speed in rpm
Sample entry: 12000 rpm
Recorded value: 600 rpm
